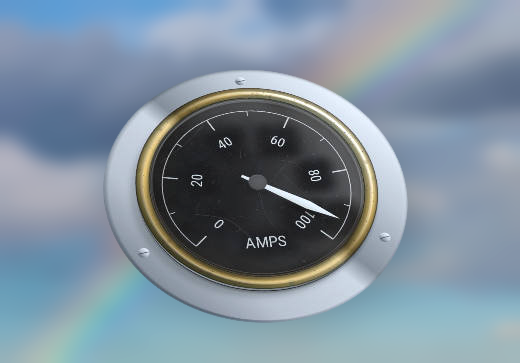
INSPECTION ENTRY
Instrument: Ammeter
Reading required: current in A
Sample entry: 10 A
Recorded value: 95 A
